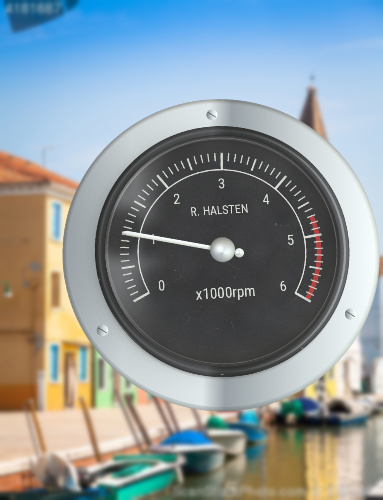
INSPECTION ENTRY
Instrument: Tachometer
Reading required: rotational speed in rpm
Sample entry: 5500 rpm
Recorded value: 1000 rpm
